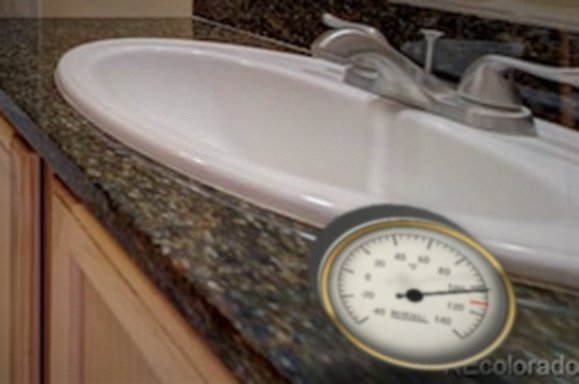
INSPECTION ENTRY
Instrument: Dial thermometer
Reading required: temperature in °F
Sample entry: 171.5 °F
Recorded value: 100 °F
